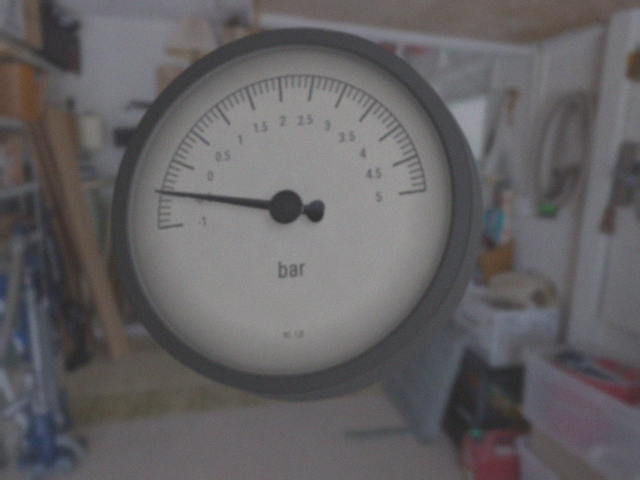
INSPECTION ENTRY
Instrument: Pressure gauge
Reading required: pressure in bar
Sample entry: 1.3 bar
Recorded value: -0.5 bar
